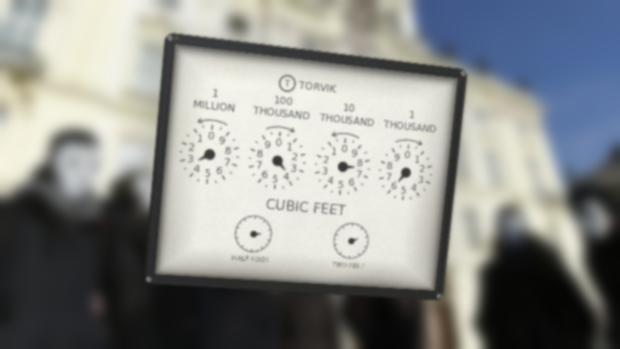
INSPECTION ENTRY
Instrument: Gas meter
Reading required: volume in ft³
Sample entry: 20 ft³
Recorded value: 337600 ft³
